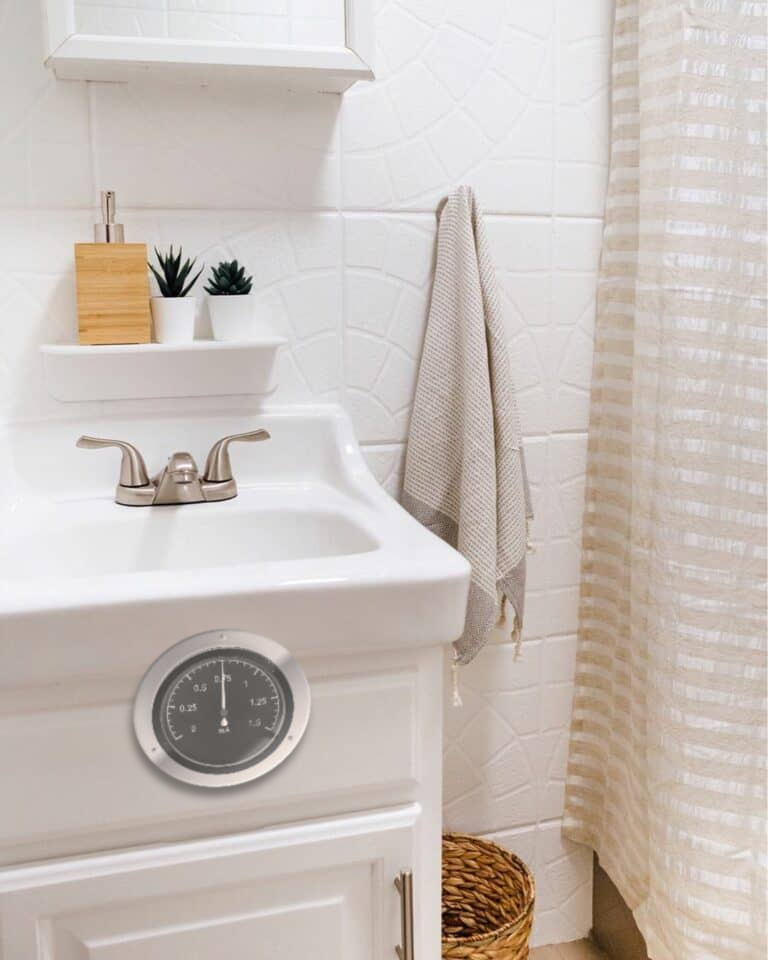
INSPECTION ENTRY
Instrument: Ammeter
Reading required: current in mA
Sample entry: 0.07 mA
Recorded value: 0.75 mA
